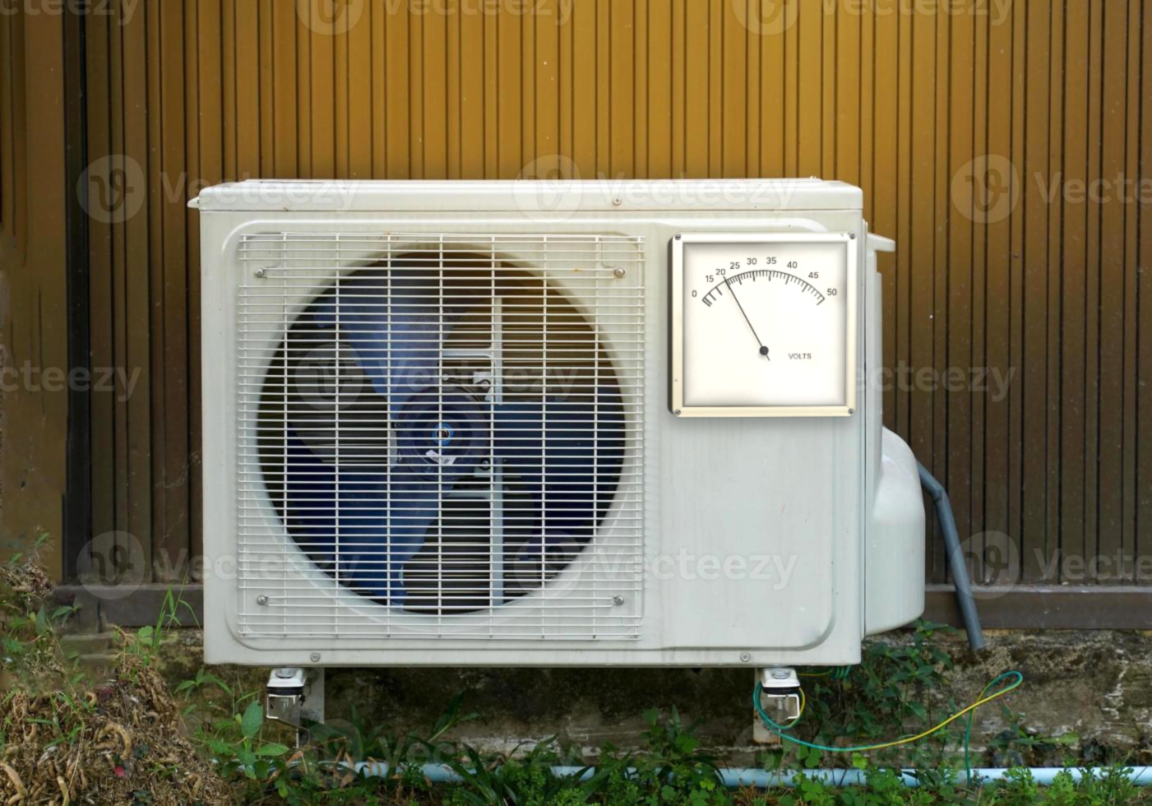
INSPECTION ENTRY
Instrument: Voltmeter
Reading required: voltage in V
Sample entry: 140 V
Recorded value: 20 V
